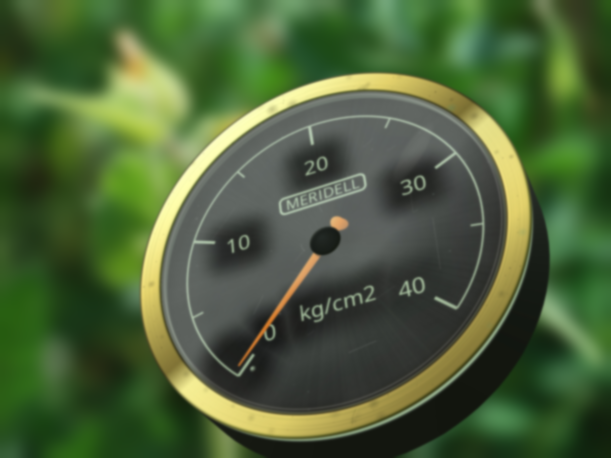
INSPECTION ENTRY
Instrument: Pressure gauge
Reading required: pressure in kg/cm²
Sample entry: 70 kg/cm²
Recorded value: 0 kg/cm²
